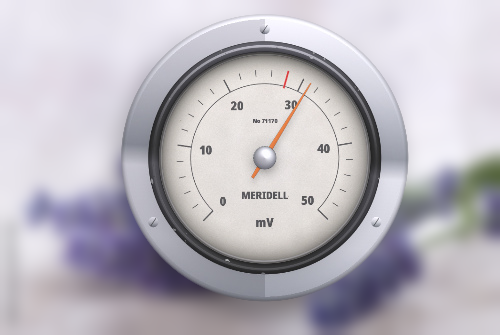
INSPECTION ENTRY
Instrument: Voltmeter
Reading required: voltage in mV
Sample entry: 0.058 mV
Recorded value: 31 mV
